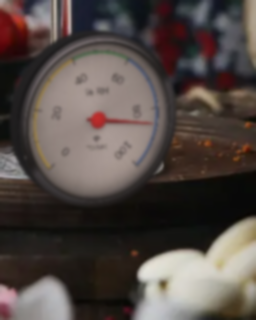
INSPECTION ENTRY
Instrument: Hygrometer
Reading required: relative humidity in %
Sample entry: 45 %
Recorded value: 85 %
